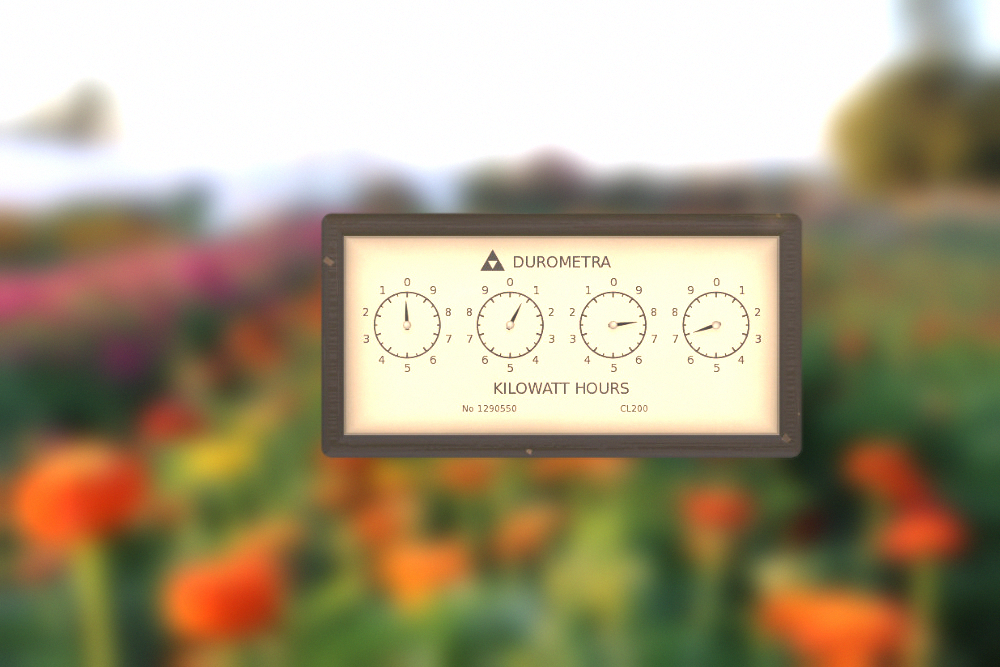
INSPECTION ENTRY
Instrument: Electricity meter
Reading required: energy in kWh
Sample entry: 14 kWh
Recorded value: 77 kWh
